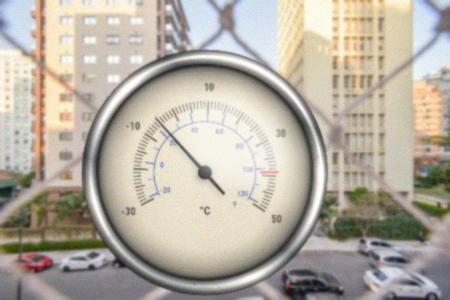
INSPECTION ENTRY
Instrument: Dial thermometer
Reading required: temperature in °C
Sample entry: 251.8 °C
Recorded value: -5 °C
